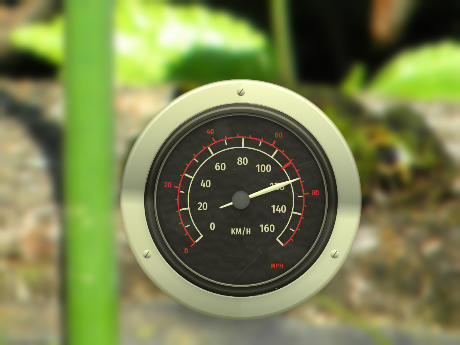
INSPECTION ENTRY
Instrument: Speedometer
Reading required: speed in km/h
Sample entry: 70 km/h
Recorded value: 120 km/h
